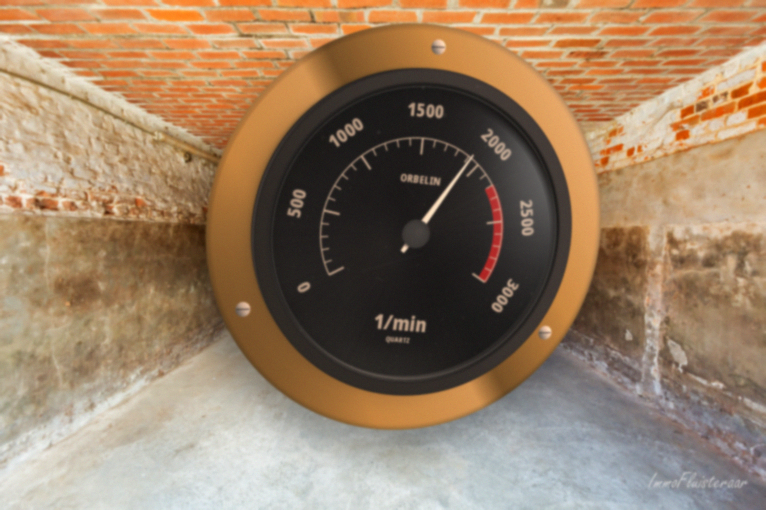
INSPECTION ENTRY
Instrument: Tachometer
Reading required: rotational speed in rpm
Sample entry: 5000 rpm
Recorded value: 1900 rpm
